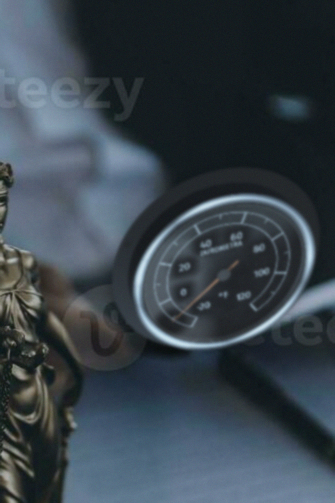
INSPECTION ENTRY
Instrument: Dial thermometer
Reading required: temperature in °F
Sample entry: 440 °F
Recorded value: -10 °F
